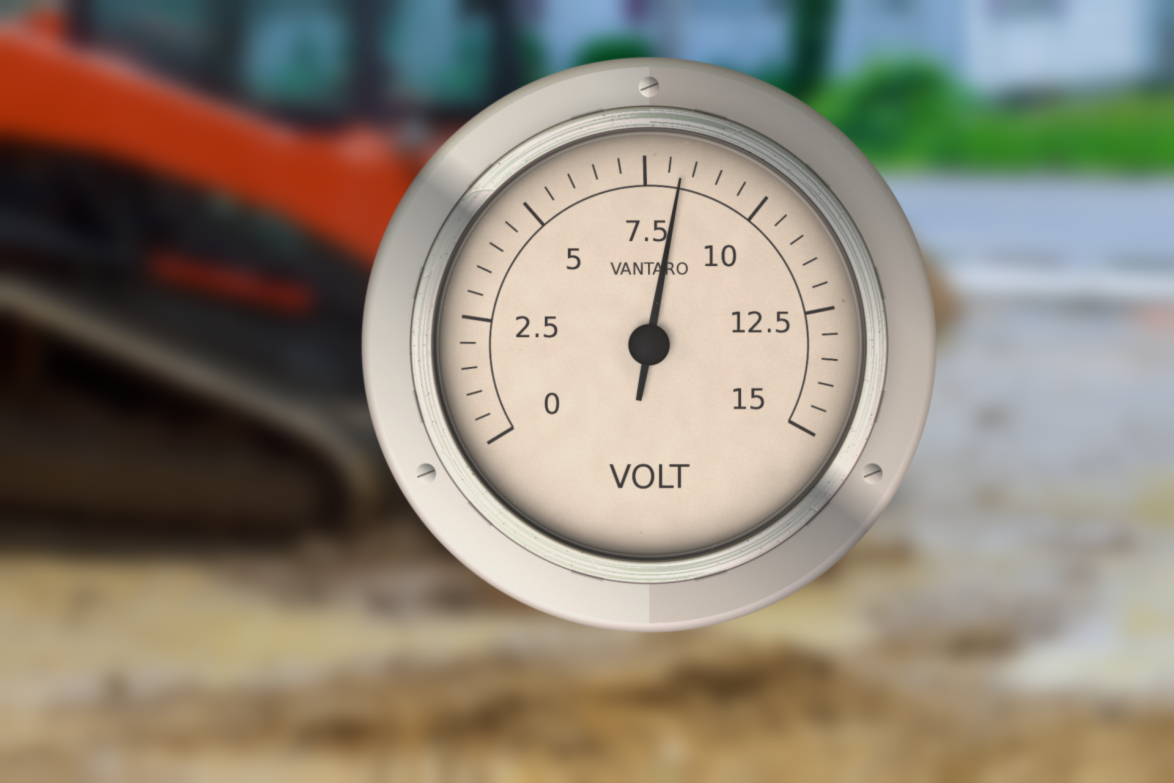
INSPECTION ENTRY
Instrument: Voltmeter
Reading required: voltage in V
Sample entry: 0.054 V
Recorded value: 8.25 V
